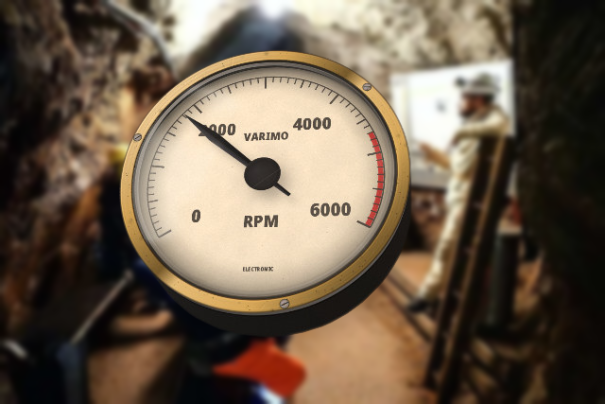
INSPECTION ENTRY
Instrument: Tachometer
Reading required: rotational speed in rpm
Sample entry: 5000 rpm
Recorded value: 1800 rpm
